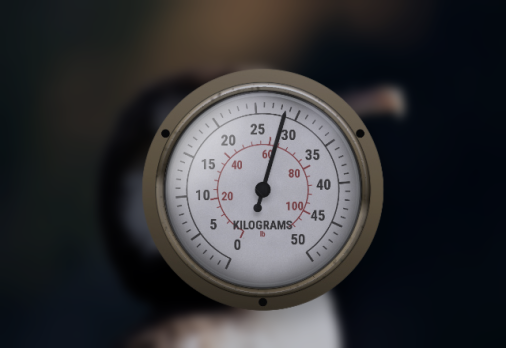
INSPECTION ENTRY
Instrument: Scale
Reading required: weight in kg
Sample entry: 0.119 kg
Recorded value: 28.5 kg
